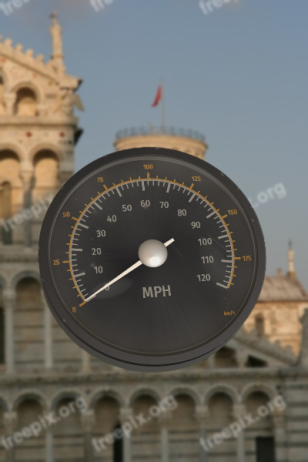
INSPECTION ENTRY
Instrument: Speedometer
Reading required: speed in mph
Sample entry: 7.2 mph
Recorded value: 0 mph
